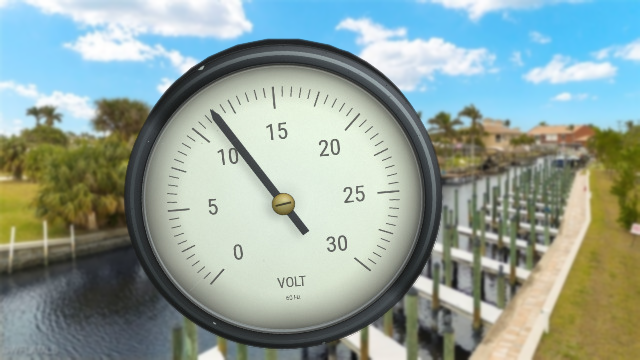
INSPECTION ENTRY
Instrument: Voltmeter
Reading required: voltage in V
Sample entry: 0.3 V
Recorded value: 11.5 V
